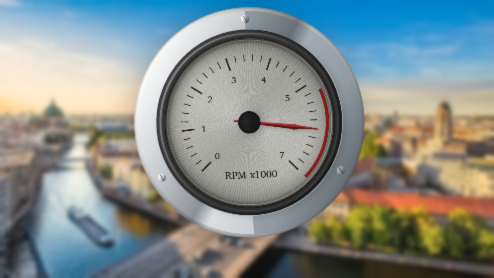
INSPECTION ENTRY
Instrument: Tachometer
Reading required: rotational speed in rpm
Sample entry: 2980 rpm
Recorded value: 6000 rpm
